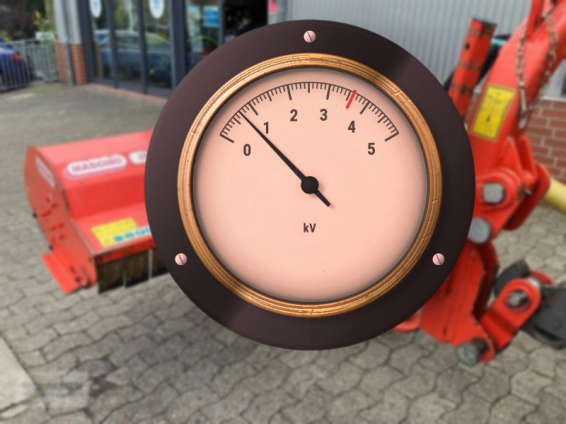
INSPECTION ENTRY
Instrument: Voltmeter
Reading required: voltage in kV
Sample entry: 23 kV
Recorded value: 0.7 kV
